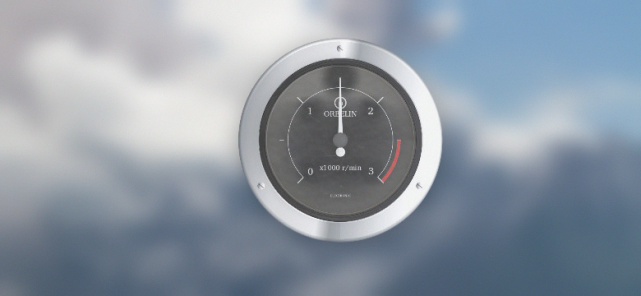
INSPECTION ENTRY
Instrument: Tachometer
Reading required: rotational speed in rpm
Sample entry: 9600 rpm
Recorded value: 1500 rpm
